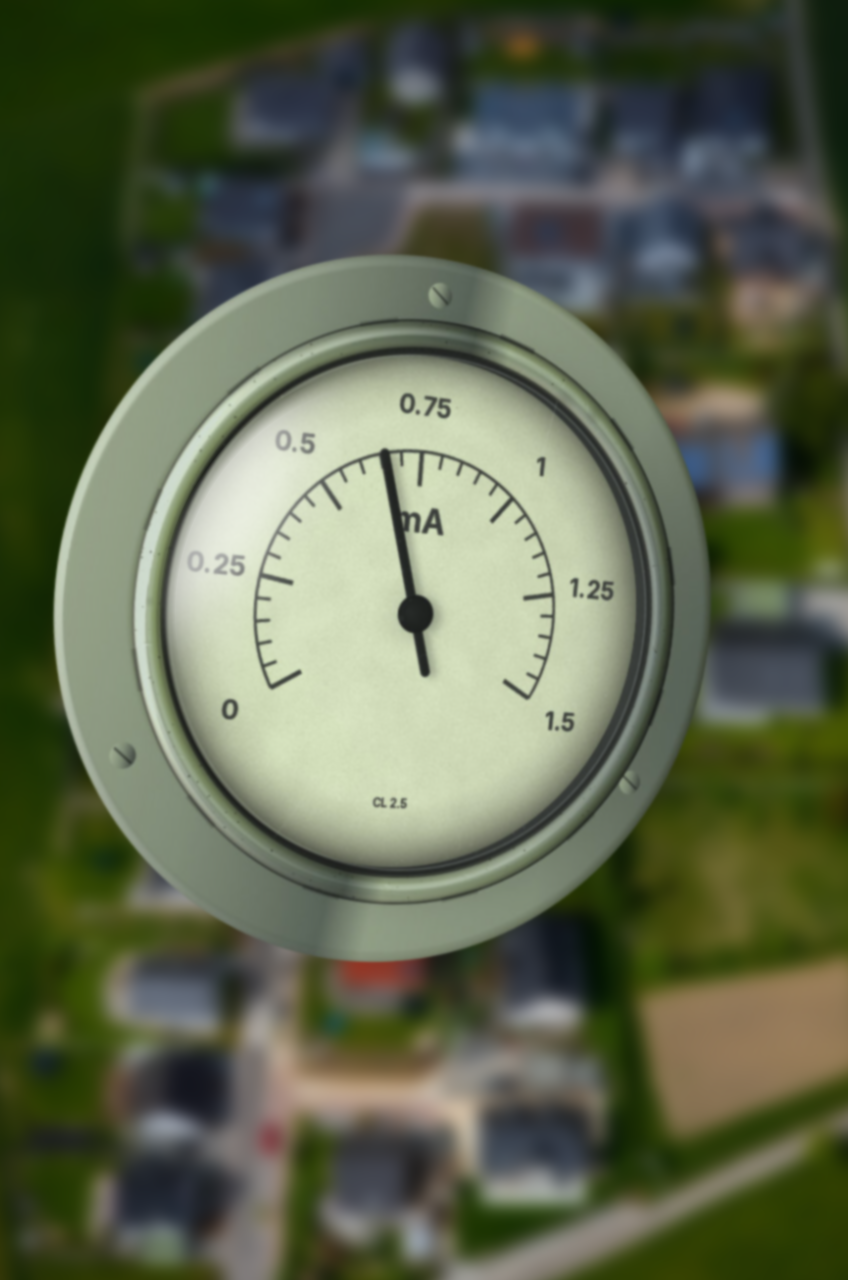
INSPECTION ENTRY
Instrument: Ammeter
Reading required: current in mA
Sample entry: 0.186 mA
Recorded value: 0.65 mA
